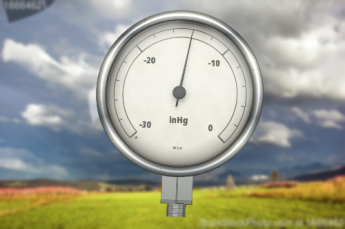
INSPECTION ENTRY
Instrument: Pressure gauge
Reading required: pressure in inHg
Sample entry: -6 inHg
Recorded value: -14 inHg
